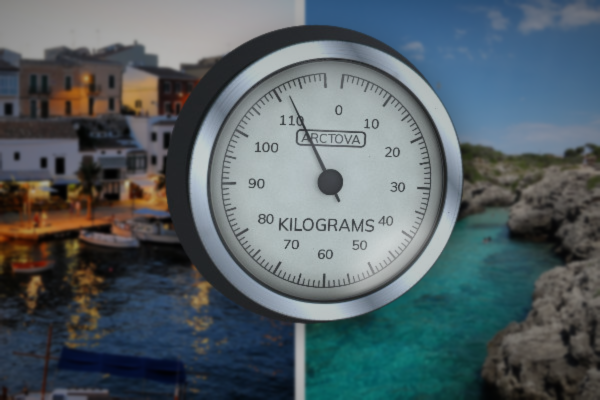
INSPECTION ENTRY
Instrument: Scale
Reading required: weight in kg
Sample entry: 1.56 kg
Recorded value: 112 kg
